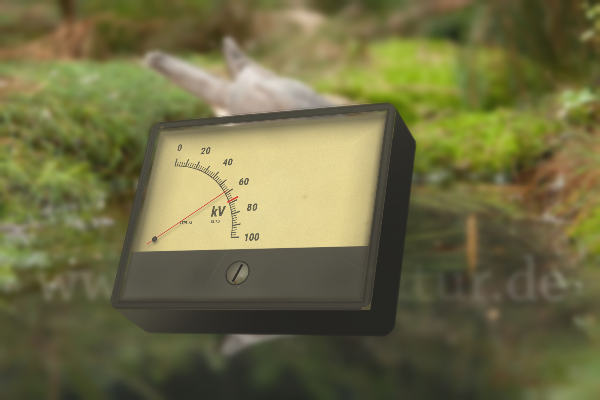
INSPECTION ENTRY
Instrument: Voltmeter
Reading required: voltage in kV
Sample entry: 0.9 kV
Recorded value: 60 kV
